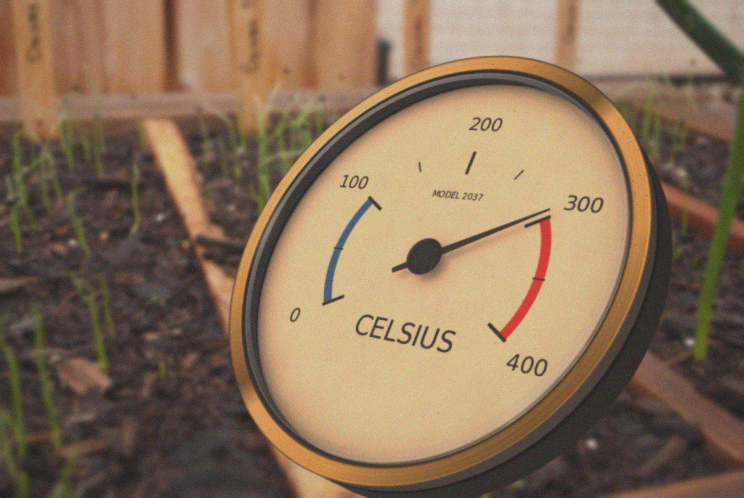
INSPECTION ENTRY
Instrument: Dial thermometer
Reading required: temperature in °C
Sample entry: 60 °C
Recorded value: 300 °C
